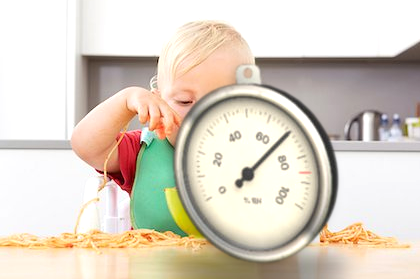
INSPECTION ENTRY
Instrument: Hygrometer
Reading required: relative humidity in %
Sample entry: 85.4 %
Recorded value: 70 %
